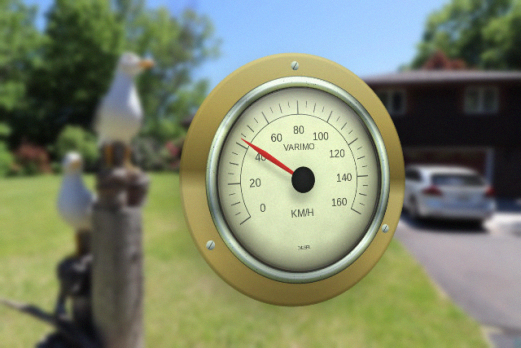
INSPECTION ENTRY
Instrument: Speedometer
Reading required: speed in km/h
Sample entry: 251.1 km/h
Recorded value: 42.5 km/h
